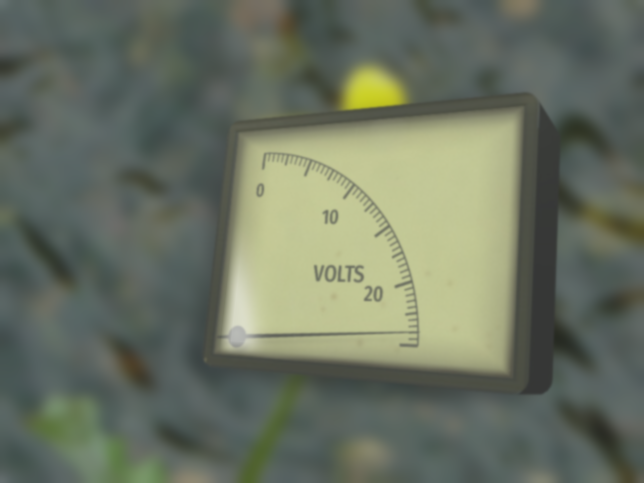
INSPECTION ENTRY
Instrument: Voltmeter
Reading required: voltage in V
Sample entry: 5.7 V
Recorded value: 24 V
